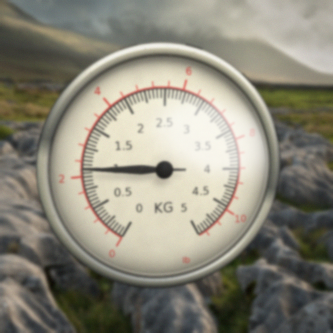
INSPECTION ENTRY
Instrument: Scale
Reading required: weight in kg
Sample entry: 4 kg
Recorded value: 1 kg
